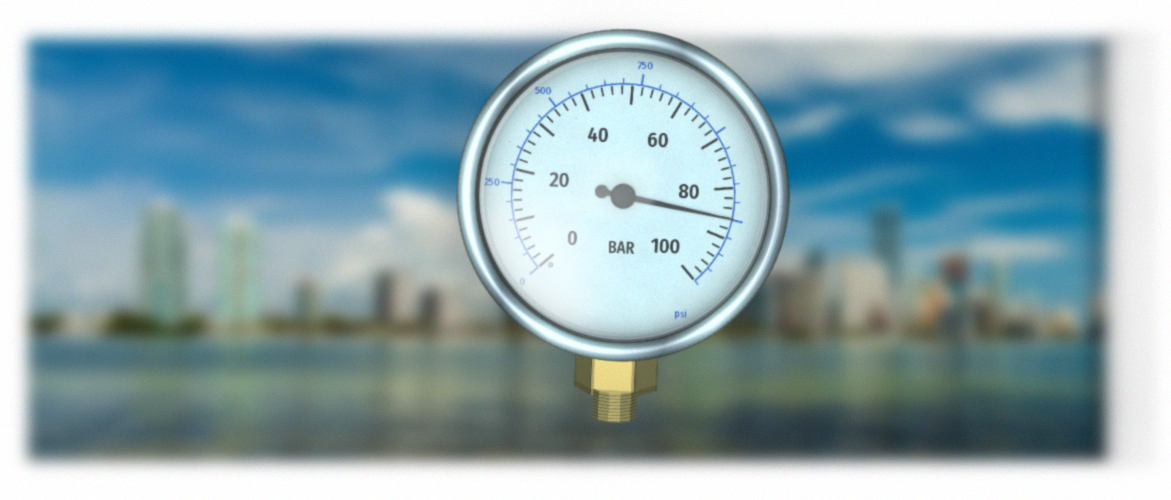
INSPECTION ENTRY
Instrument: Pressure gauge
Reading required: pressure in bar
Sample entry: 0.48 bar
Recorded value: 86 bar
